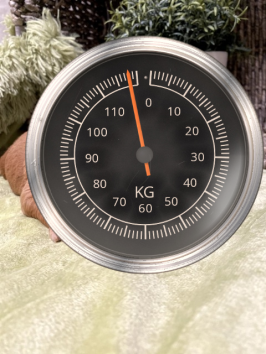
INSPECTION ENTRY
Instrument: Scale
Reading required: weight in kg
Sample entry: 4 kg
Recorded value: 118 kg
